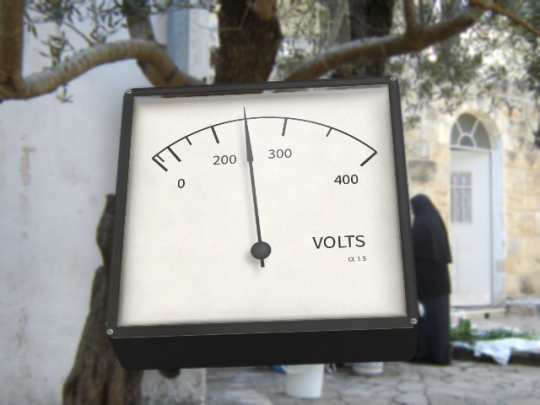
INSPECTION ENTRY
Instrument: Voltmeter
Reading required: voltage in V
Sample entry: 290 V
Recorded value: 250 V
